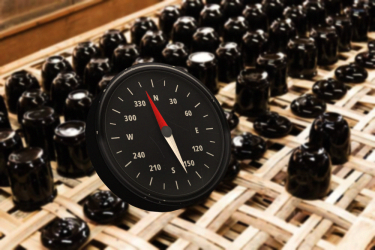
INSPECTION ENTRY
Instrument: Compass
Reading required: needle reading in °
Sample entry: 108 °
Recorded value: 345 °
